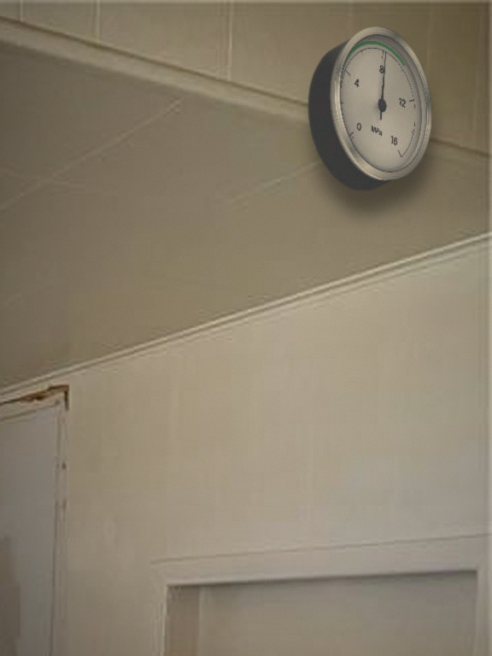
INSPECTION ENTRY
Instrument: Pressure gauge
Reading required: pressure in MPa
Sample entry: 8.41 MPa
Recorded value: 8 MPa
